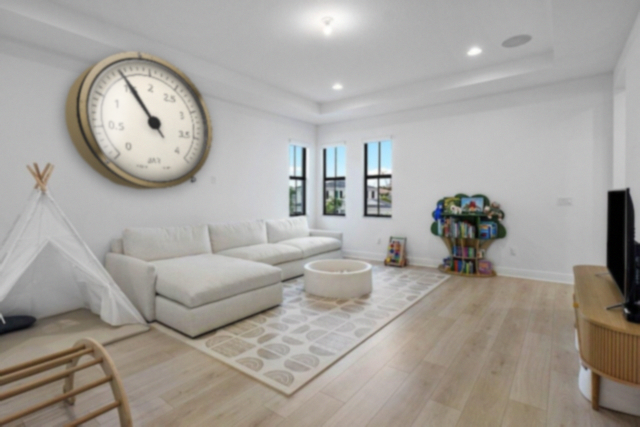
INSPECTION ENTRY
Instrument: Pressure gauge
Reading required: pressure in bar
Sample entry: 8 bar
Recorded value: 1.5 bar
